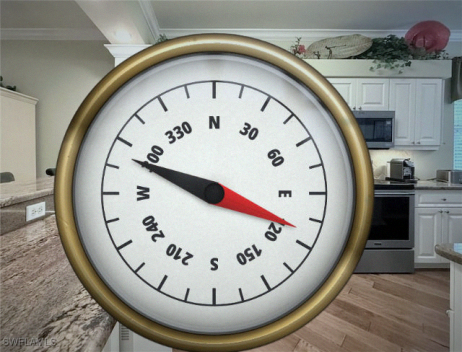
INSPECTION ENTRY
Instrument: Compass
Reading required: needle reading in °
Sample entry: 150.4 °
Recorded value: 112.5 °
